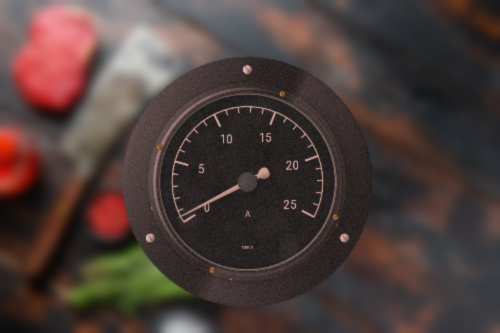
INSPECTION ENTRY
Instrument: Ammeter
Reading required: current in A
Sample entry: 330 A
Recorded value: 0.5 A
